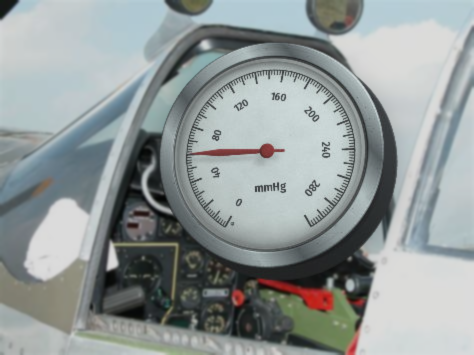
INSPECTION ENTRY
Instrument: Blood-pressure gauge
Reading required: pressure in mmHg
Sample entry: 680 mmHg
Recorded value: 60 mmHg
